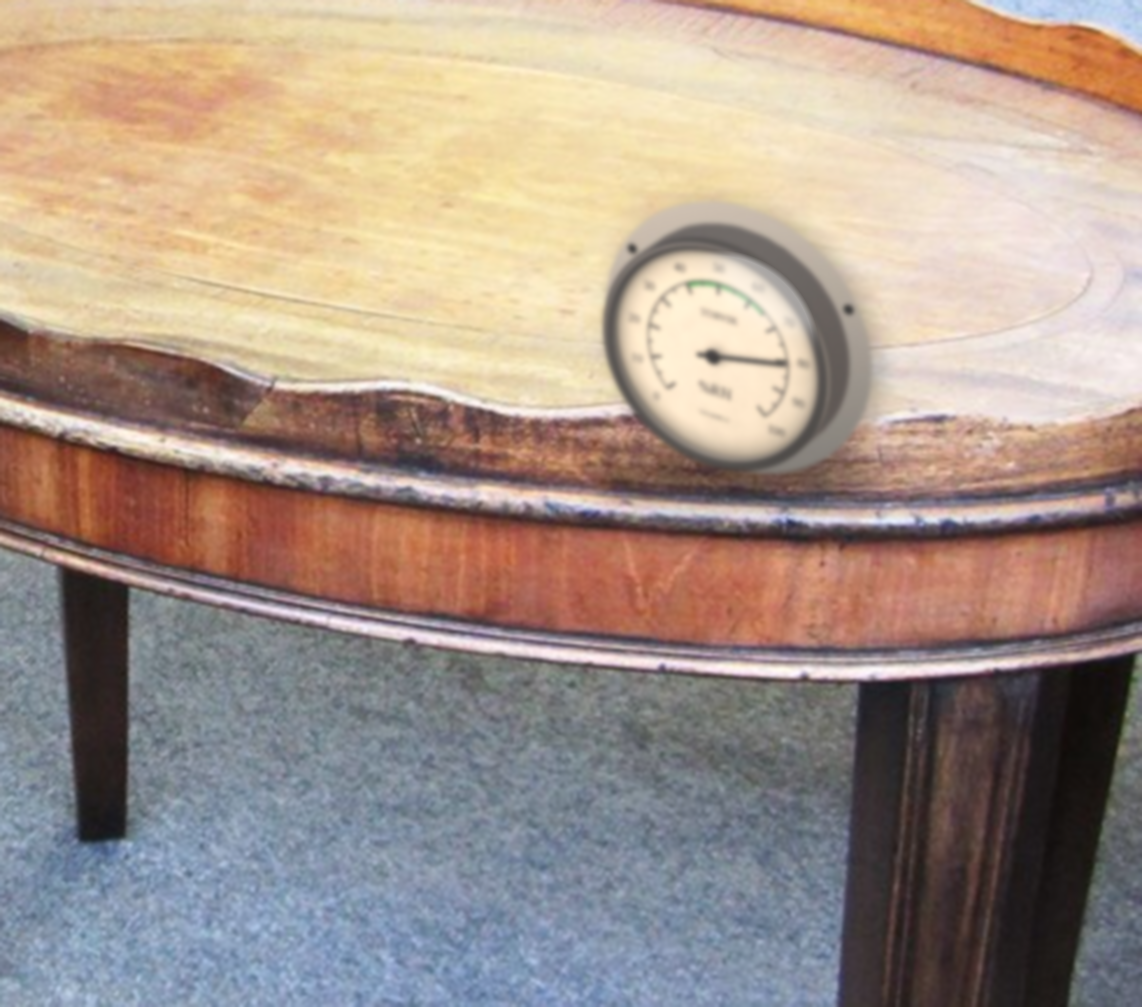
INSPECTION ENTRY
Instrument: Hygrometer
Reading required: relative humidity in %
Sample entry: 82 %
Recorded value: 80 %
